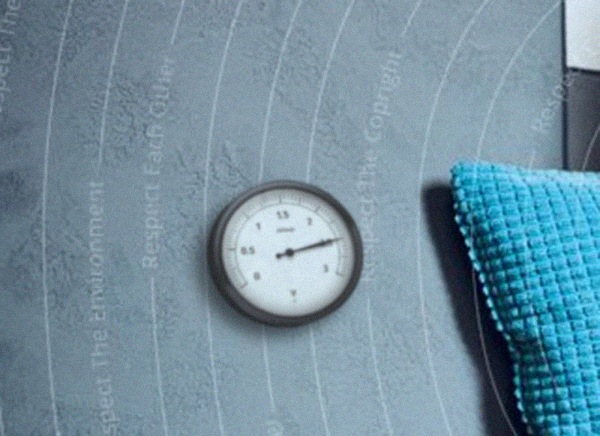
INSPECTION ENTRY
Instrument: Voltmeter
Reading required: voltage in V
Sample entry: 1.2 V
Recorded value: 2.5 V
